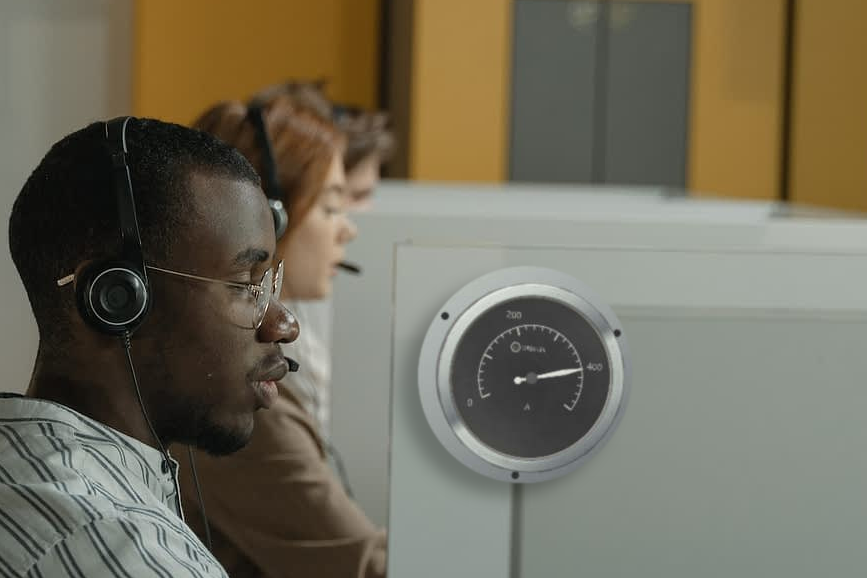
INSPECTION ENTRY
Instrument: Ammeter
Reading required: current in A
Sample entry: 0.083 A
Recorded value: 400 A
